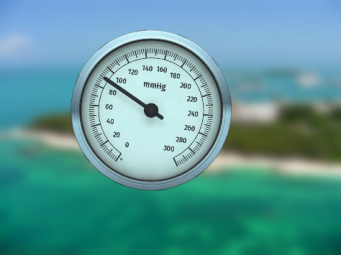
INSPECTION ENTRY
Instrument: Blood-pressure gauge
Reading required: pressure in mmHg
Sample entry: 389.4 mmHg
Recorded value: 90 mmHg
